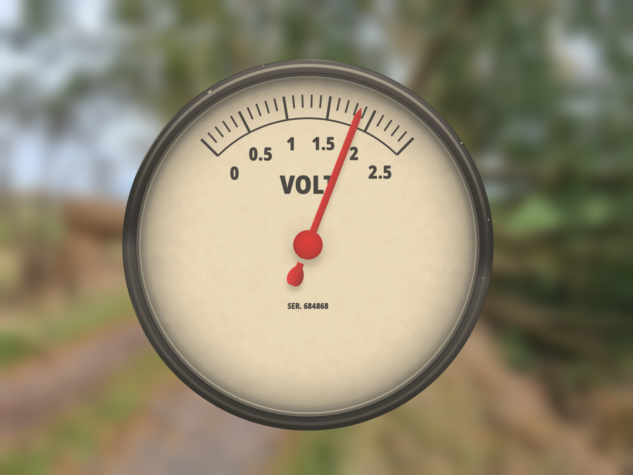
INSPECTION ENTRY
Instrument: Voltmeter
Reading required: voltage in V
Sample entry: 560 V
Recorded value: 1.85 V
